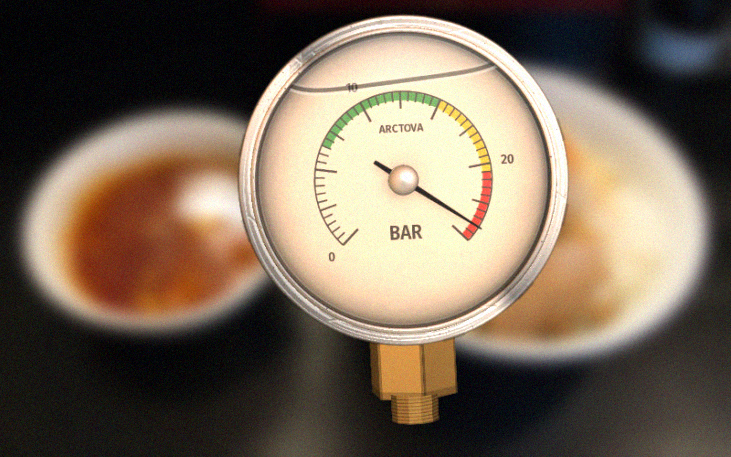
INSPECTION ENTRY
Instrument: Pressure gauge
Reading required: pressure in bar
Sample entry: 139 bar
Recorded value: 24 bar
